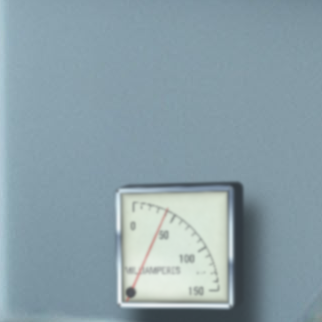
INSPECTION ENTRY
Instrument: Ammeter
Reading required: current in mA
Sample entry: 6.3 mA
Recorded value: 40 mA
